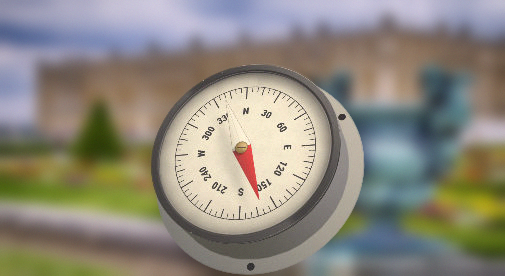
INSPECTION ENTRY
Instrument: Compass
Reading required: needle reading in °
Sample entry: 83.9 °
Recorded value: 160 °
